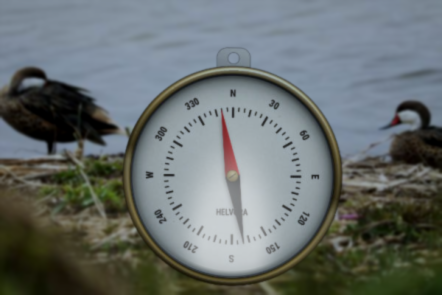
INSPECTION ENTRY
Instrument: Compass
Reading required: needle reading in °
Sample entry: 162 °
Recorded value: 350 °
